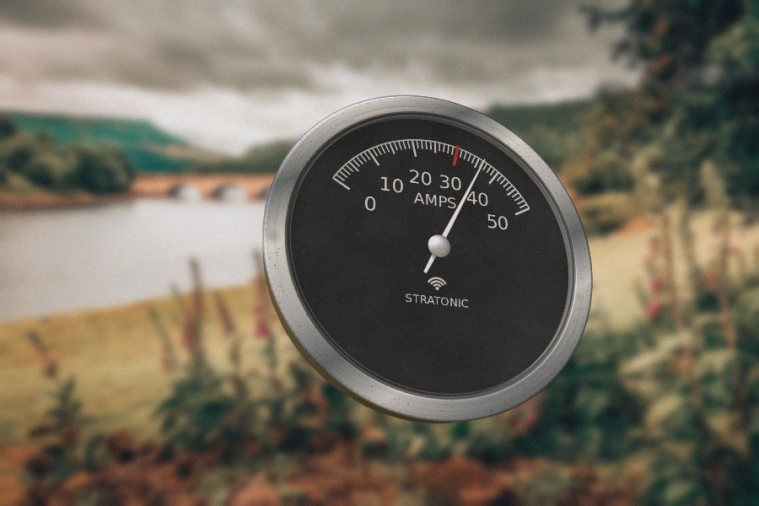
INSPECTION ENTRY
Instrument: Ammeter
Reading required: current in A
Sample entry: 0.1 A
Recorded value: 36 A
